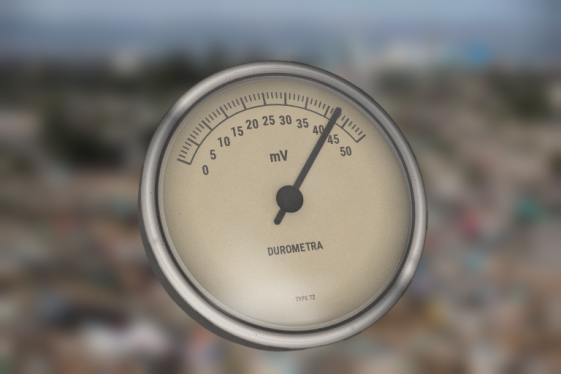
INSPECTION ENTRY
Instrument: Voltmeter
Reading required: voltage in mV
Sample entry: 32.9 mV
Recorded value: 42 mV
